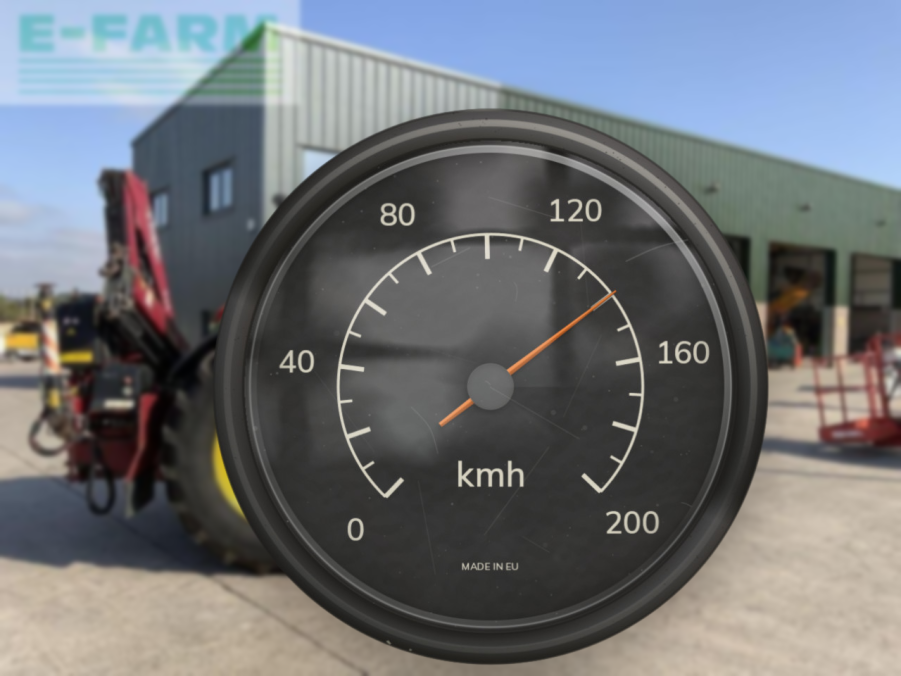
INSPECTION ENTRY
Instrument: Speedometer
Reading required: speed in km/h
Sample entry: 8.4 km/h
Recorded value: 140 km/h
